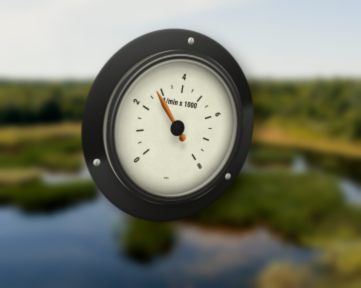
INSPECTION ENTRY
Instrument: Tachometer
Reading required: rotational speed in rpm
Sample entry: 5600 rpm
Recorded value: 2750 rpm
